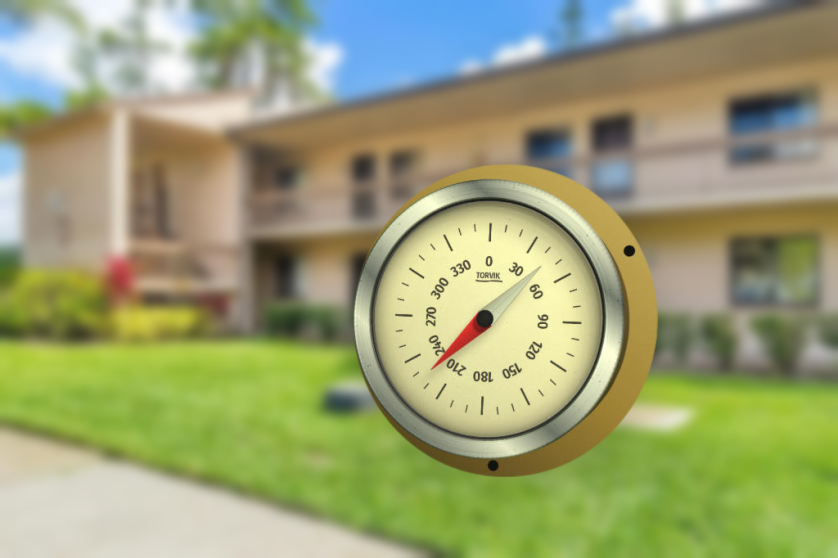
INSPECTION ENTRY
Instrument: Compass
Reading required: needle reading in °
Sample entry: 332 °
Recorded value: 225 °
